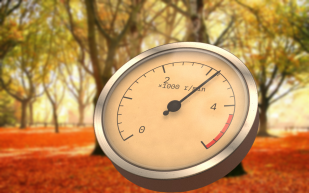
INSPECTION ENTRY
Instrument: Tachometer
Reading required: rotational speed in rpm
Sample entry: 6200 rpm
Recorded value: 3200 rpm
